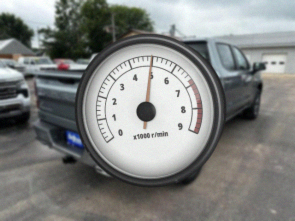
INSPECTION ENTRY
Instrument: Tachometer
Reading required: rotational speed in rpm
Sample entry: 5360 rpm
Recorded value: 5000 rpm
